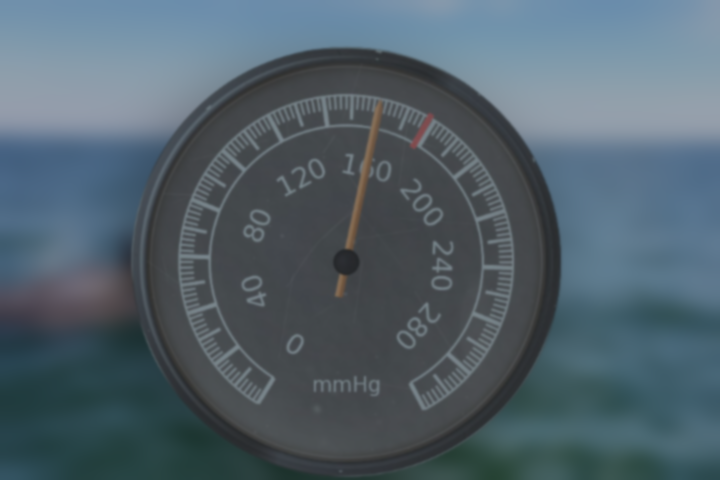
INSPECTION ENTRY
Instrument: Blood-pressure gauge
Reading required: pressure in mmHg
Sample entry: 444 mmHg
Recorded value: 160 mmHg
